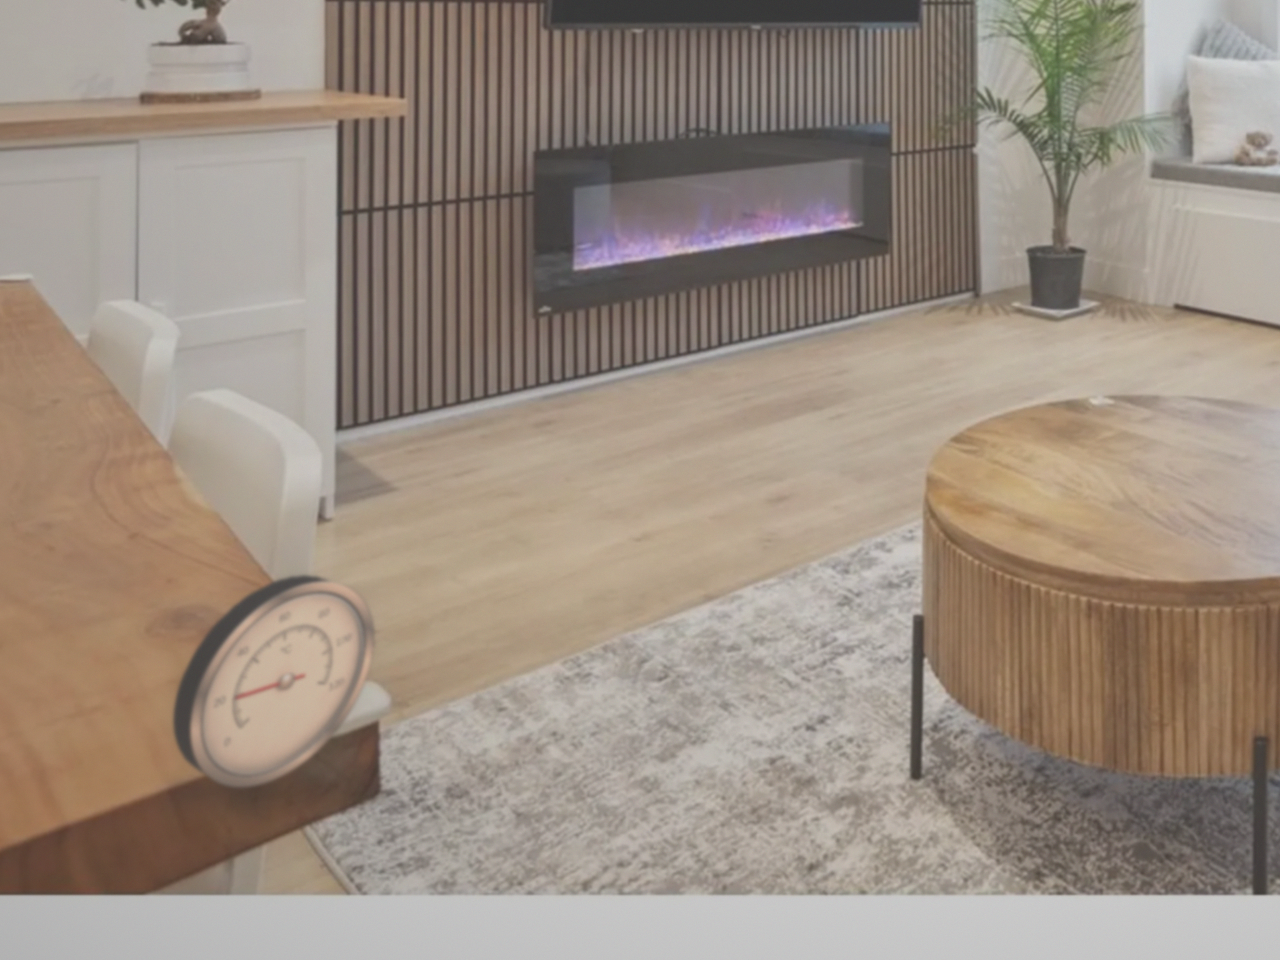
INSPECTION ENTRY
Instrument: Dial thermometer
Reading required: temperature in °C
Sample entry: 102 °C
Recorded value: 20 °C
